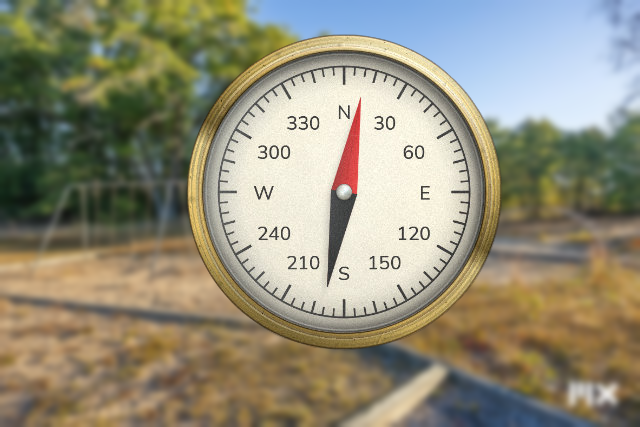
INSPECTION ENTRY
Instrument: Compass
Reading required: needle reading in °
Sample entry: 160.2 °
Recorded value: 10 °
